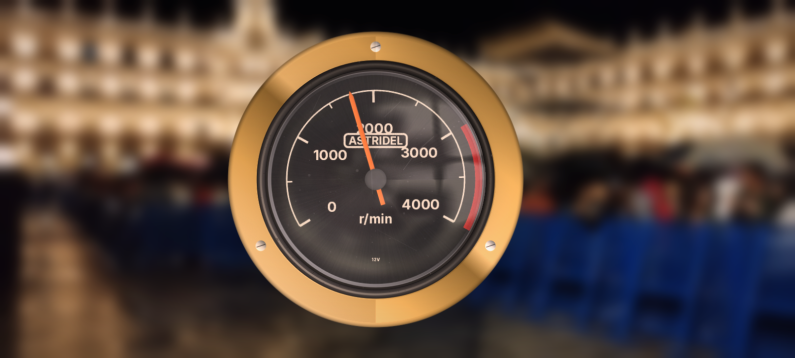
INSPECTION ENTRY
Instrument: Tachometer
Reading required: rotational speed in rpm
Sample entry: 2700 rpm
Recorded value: 1750 rpm
